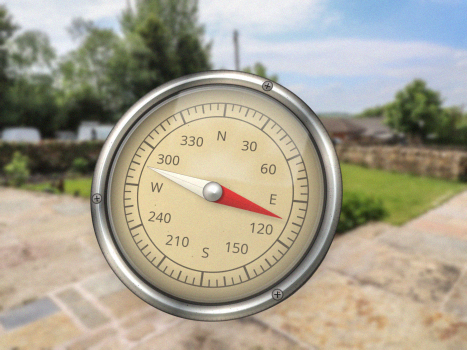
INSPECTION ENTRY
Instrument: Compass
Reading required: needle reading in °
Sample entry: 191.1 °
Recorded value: 105 °
